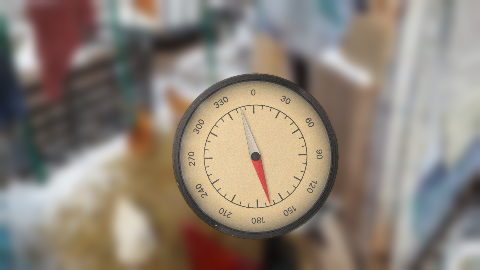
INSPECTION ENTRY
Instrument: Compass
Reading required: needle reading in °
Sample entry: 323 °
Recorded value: 165 °
